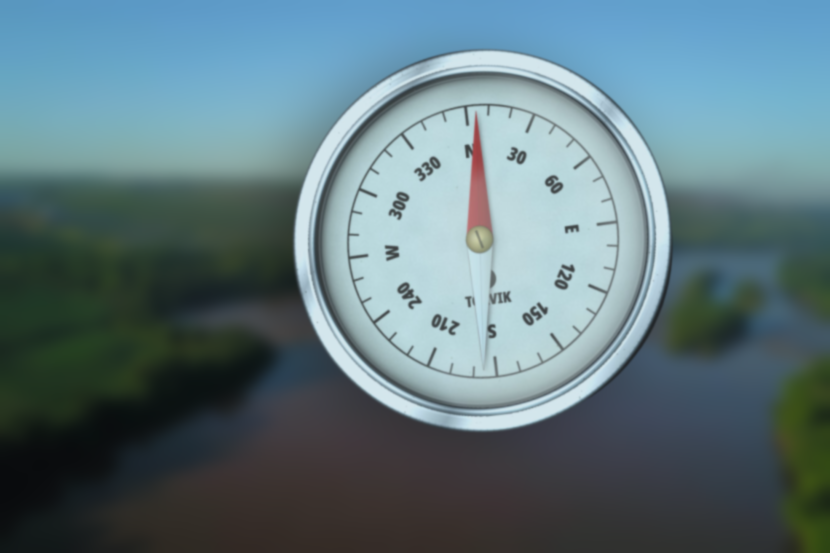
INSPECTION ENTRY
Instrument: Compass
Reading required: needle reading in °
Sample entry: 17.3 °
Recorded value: 5 °
